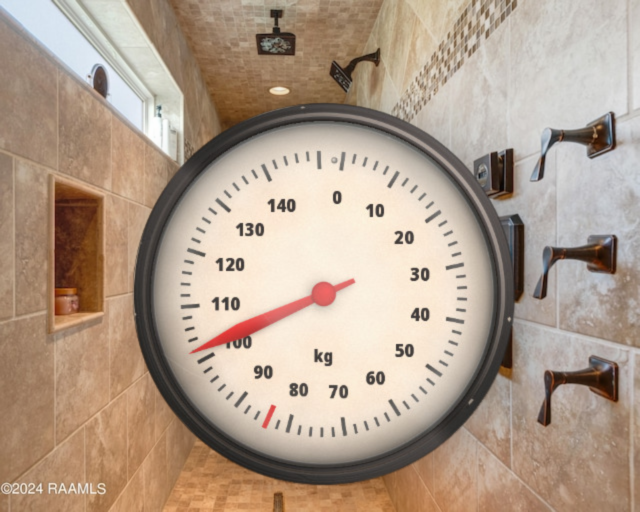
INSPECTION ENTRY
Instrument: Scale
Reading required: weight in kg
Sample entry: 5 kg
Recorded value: 102 kg
